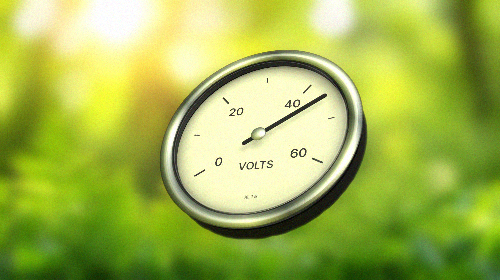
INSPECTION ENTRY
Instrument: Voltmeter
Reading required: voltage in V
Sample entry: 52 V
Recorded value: 45 V
